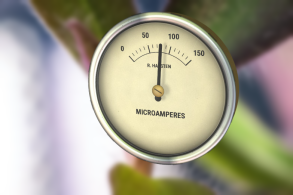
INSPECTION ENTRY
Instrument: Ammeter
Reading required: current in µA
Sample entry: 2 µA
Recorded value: 80 µA
